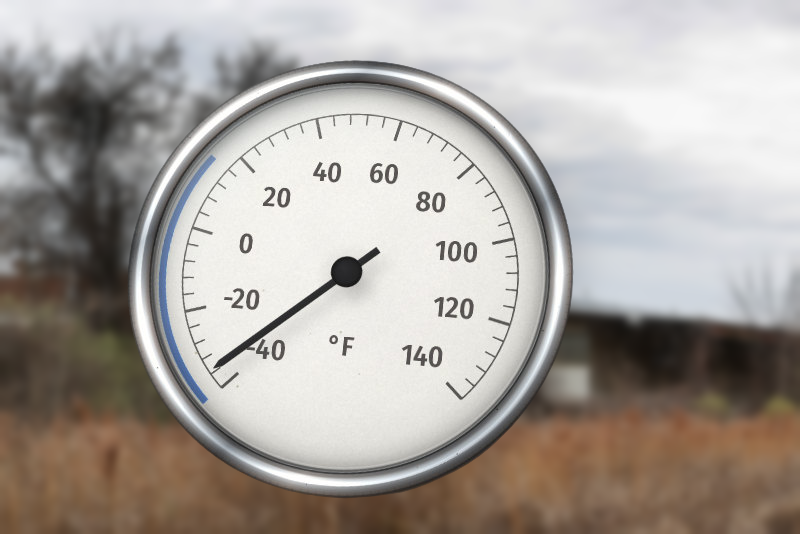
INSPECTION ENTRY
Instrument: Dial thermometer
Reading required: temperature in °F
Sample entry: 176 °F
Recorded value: -36 °F
